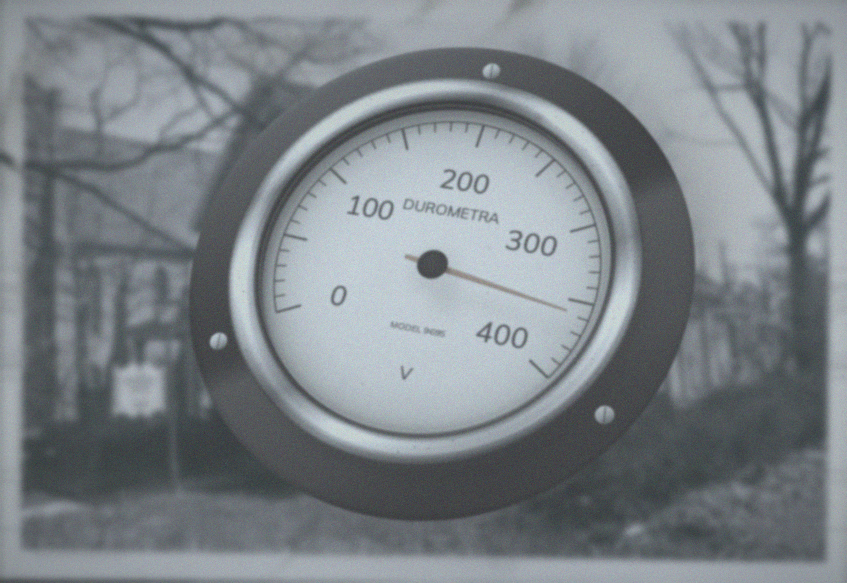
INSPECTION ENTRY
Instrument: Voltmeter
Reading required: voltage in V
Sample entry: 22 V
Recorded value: 360 V
